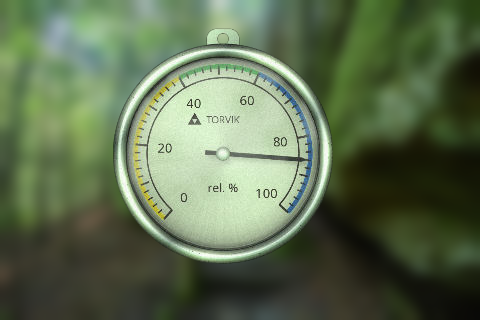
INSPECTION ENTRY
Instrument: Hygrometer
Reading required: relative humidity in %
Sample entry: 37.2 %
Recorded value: 86 %
